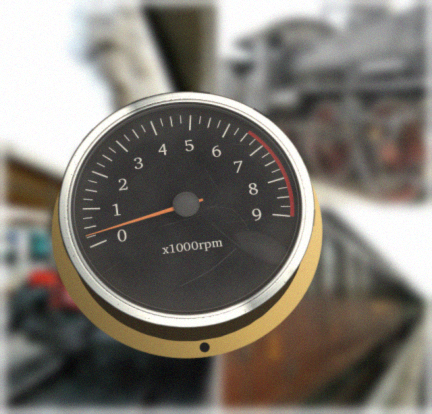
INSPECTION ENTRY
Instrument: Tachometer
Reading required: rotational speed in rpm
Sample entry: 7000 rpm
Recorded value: 250 rpm
